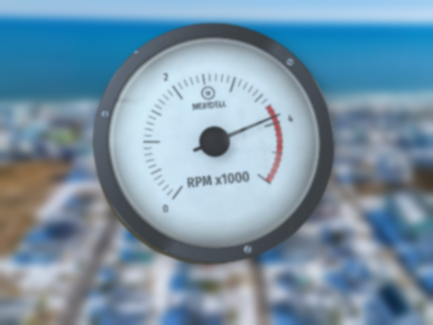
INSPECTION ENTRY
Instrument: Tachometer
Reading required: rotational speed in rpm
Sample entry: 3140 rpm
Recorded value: 3900 rpm
